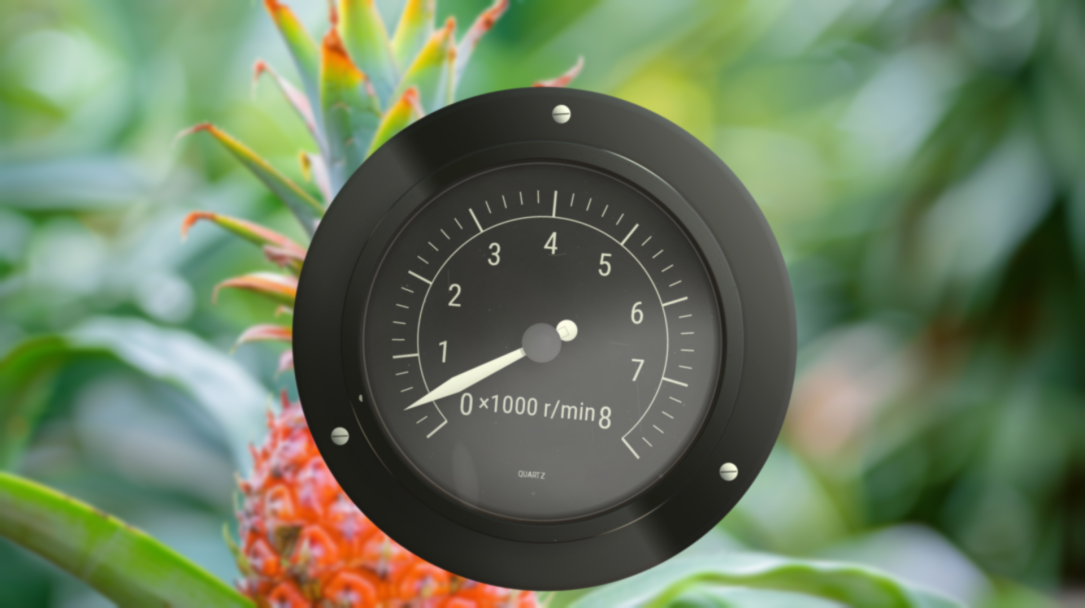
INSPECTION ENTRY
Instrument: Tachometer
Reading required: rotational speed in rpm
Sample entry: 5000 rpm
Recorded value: 400 rpm
